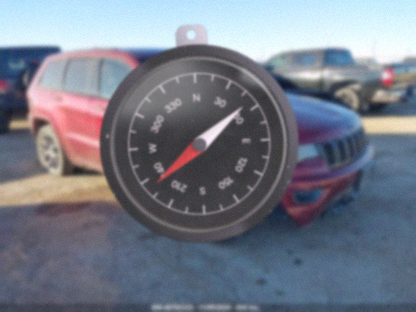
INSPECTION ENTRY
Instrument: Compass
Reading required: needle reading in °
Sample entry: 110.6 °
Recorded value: 232.5 °
